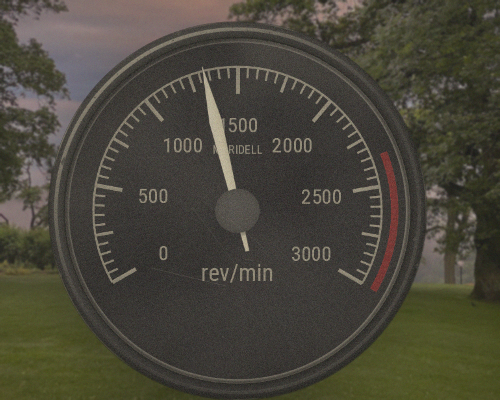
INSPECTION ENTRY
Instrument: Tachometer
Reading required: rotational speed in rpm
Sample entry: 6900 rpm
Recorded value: 1325 rpm
